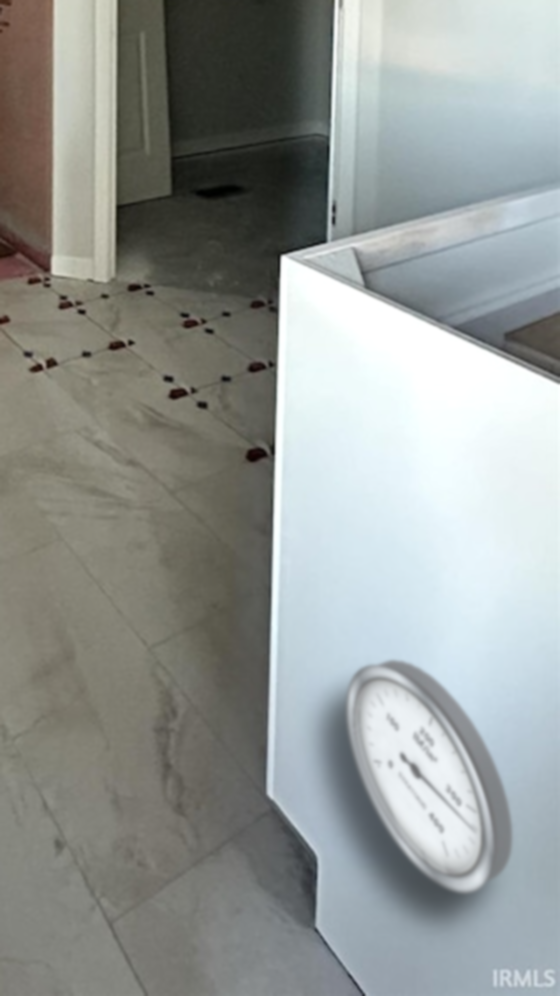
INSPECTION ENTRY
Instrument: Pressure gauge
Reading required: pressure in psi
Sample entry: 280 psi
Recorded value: 320 psi
